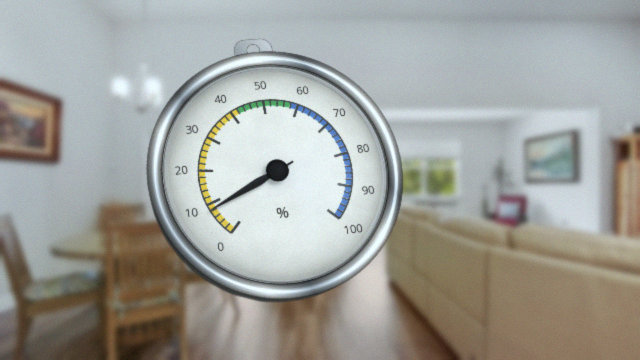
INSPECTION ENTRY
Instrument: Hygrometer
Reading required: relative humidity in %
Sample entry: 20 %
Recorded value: 8 %
